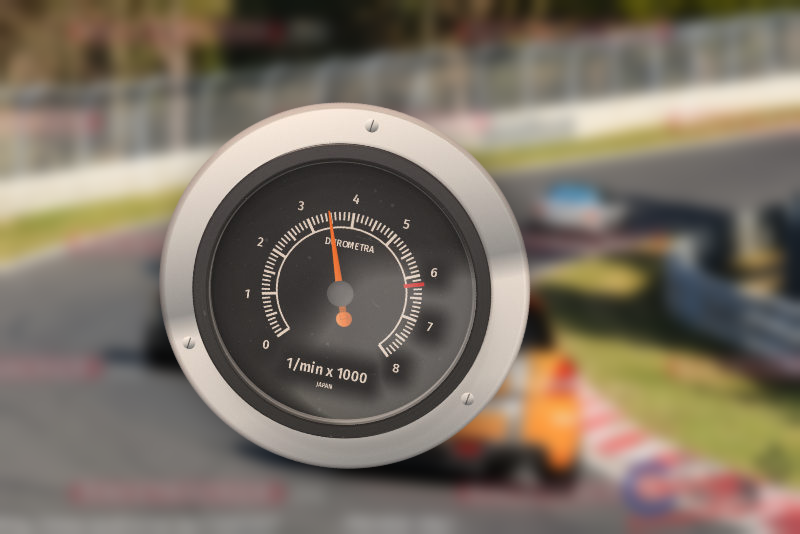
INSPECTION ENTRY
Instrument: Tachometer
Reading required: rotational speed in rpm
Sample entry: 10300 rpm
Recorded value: 3500 rpm
